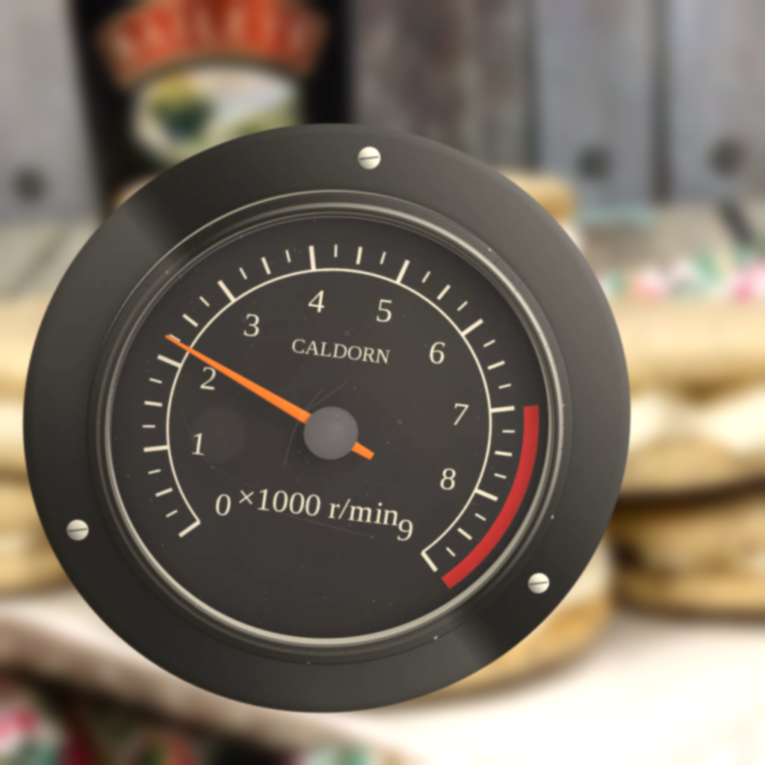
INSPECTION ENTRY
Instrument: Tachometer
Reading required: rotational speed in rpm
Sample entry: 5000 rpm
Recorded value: 2250 rpm
